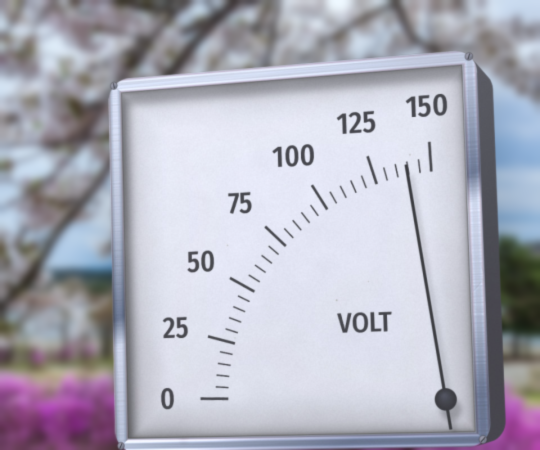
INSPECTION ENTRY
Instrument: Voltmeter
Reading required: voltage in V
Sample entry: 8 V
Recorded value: 140 V
